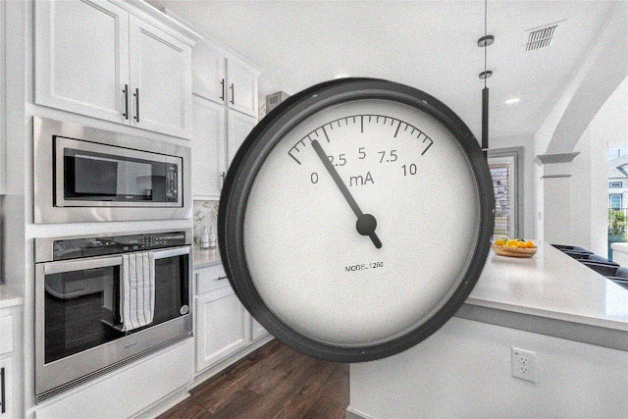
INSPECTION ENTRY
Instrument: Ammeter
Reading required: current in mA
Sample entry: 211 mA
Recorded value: 1.5 mA
